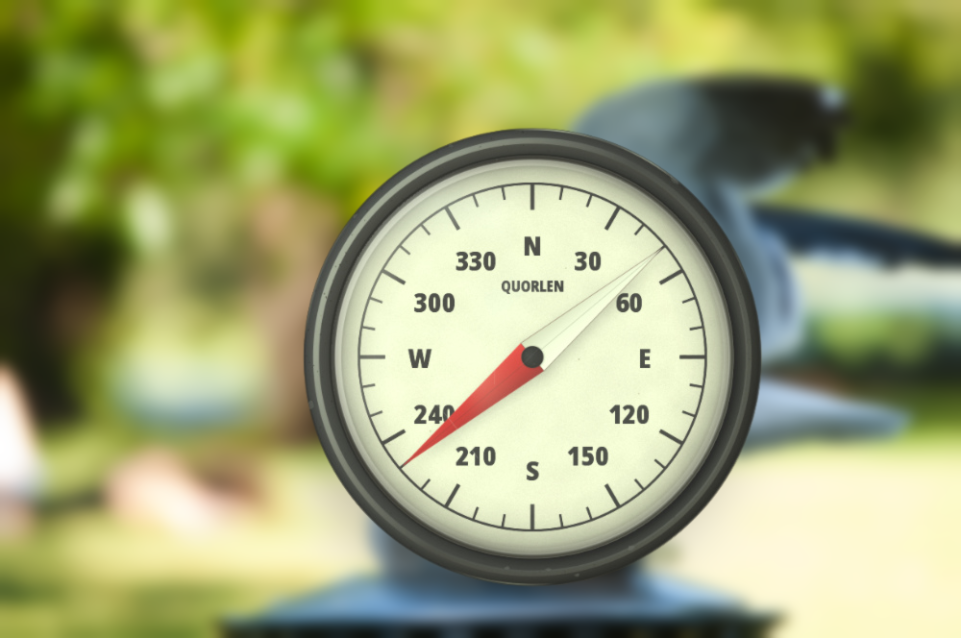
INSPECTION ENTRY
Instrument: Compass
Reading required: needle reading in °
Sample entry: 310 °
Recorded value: 230 °
